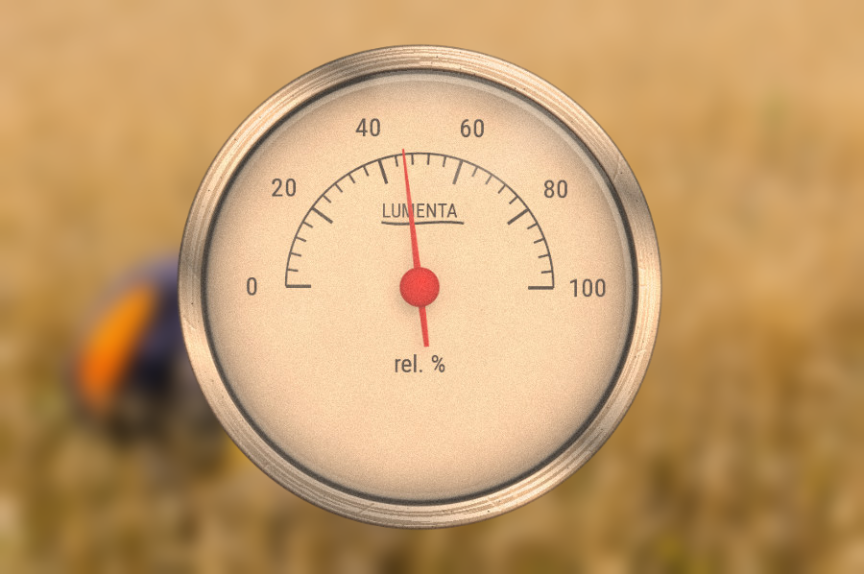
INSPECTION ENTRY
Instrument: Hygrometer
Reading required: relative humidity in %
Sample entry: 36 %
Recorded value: 46 %
